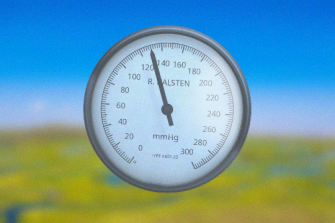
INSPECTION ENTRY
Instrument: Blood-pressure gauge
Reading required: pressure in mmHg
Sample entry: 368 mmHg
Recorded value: 130 mmHg
